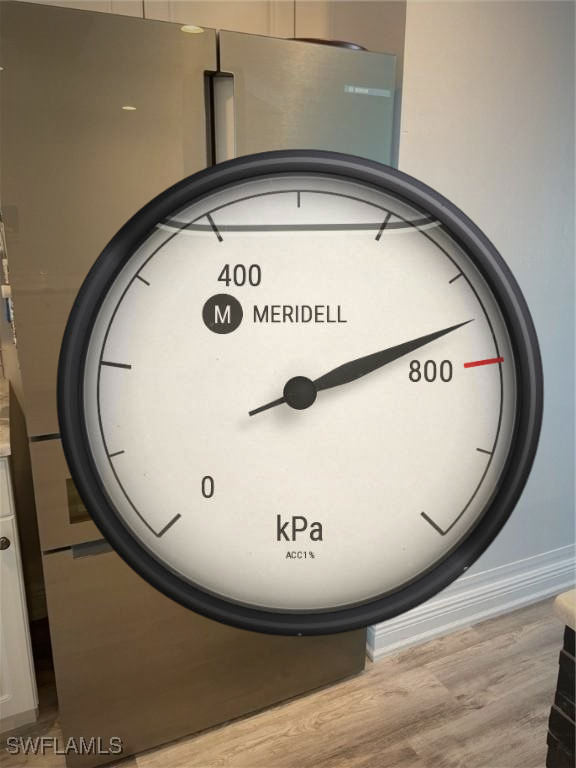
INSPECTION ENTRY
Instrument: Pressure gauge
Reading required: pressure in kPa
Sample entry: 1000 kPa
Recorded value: 750 kPa
